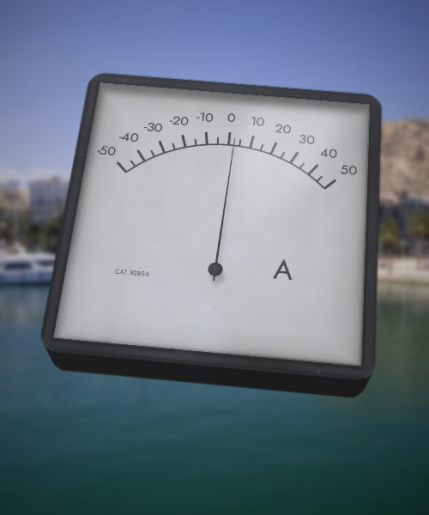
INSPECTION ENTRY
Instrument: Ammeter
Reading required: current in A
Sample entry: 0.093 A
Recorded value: 2.5 A
